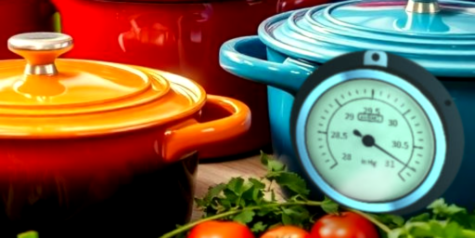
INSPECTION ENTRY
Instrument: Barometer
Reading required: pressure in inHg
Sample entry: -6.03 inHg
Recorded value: 30.8 inHg
